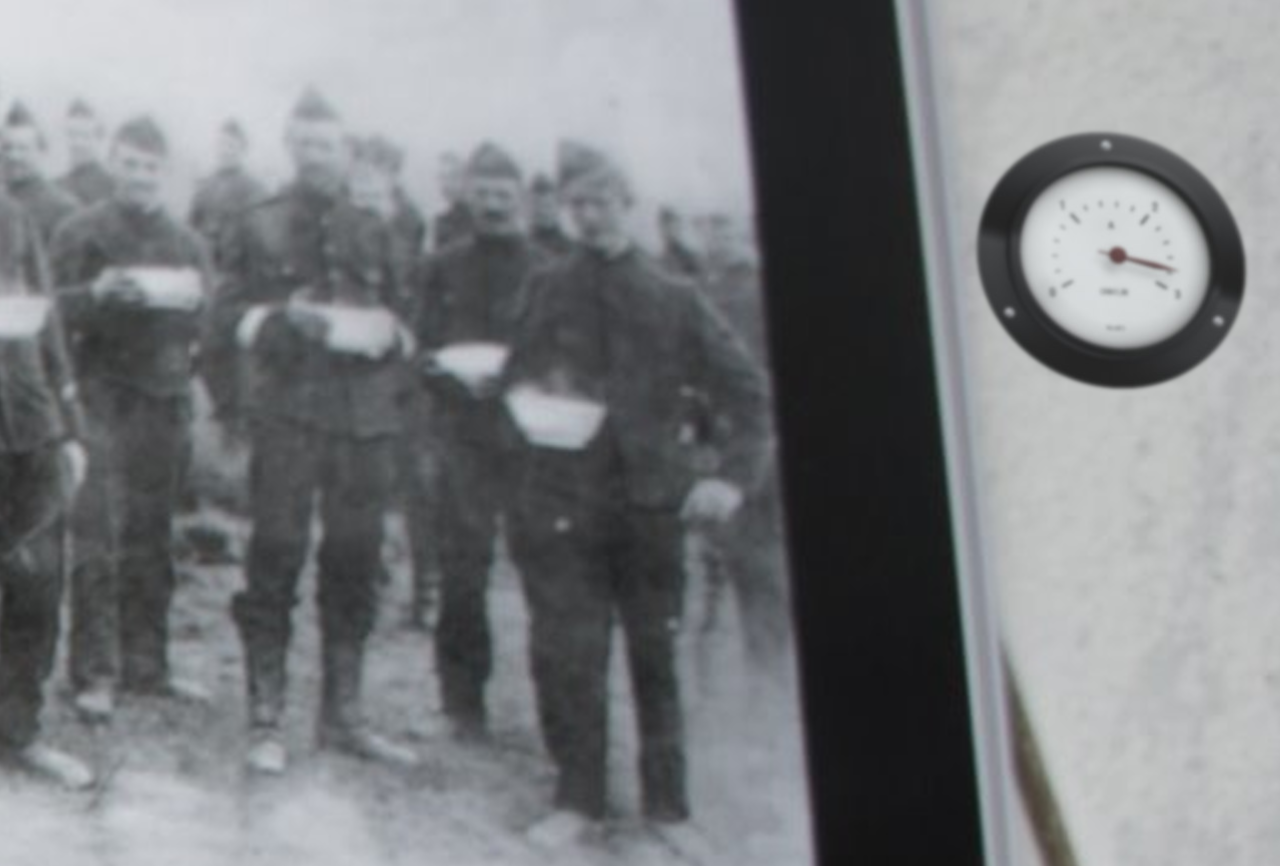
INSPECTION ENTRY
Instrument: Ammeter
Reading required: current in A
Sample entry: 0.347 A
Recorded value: 2.8 A
